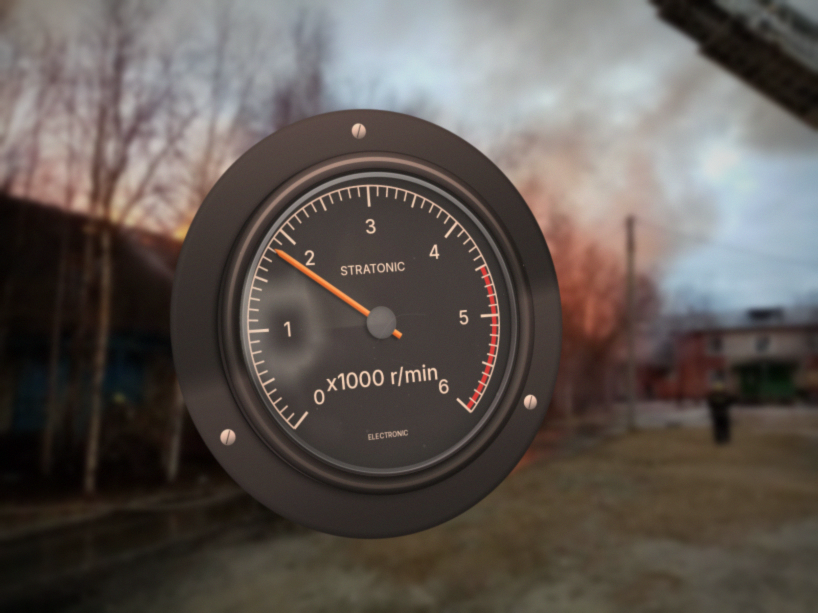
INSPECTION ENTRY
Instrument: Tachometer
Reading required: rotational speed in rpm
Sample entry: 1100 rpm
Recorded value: 1800 rpm
